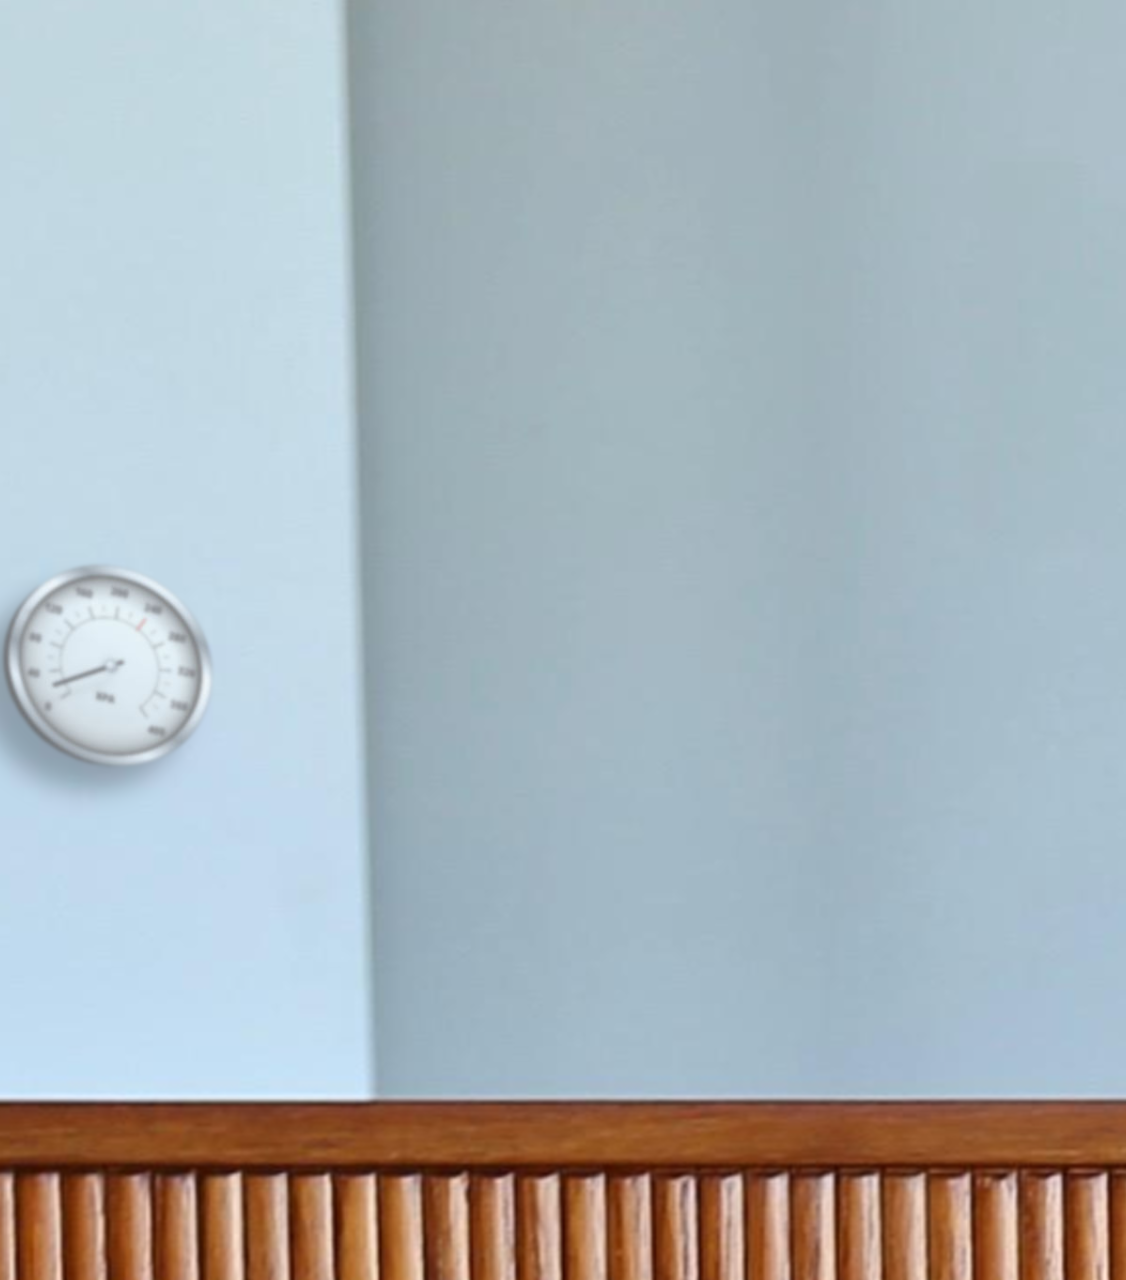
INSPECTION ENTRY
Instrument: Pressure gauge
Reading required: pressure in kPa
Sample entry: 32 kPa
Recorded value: 20 kPa
